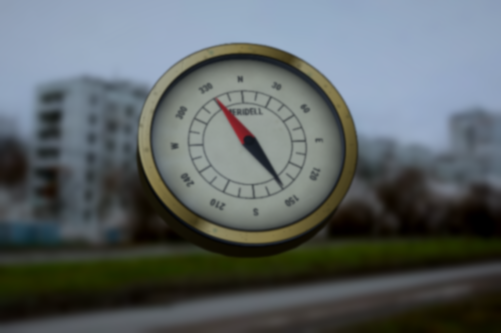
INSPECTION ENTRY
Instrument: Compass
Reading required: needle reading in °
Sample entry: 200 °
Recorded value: 330 °
